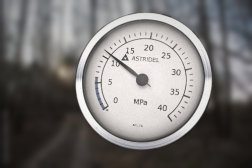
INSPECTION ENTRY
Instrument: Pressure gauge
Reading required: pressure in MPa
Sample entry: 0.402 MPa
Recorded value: 11 MPa
